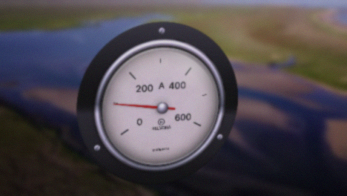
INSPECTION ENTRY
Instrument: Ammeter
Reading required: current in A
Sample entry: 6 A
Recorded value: 100 A
